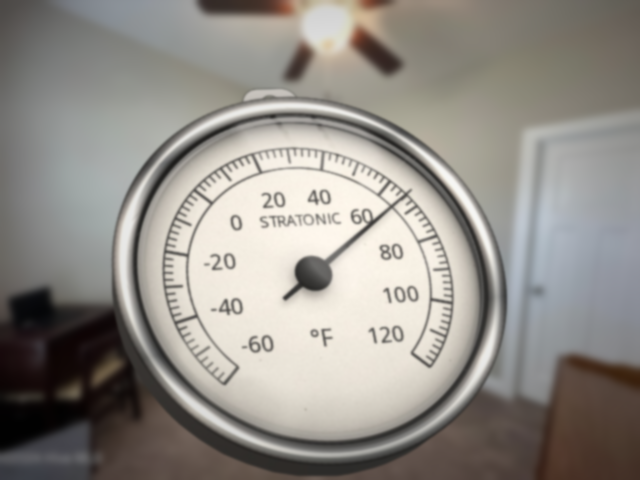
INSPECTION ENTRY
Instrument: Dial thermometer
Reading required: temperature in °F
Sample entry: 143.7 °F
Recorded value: 66 °F
